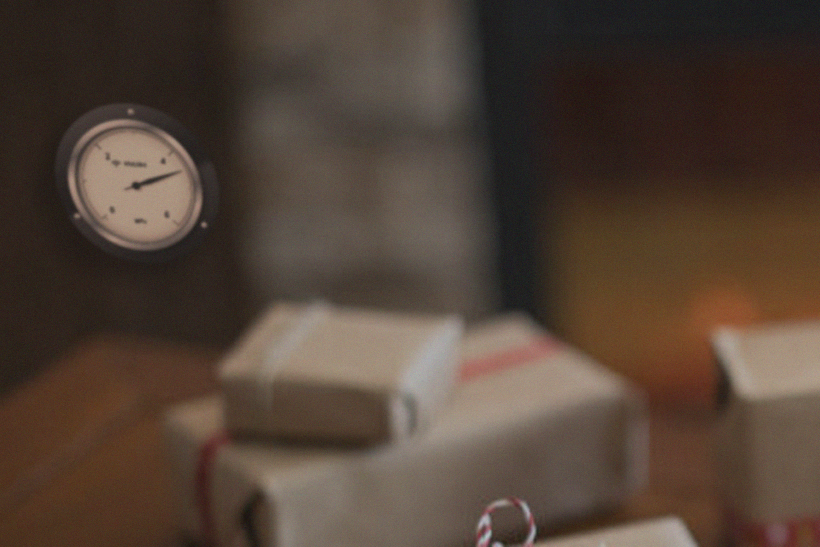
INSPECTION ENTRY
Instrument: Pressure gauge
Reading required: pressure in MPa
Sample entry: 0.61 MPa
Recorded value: 4.5 MPa
